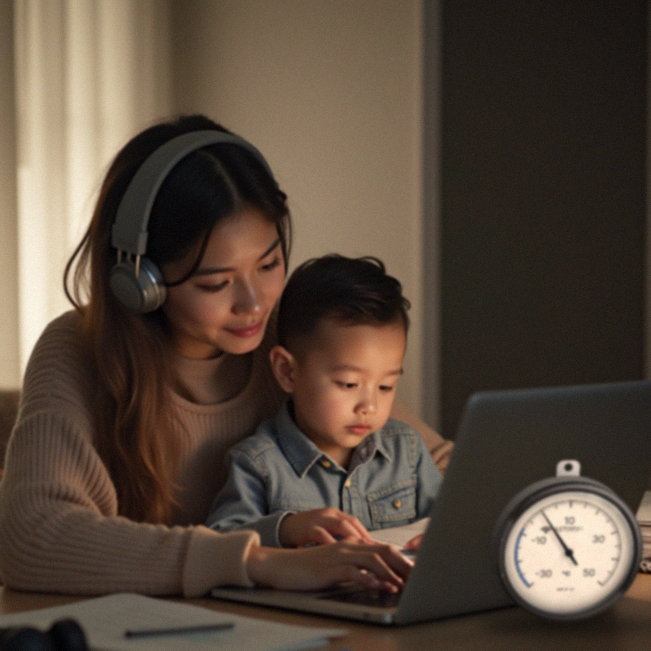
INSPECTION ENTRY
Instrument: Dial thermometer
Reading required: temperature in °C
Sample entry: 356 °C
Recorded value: 0 °C
